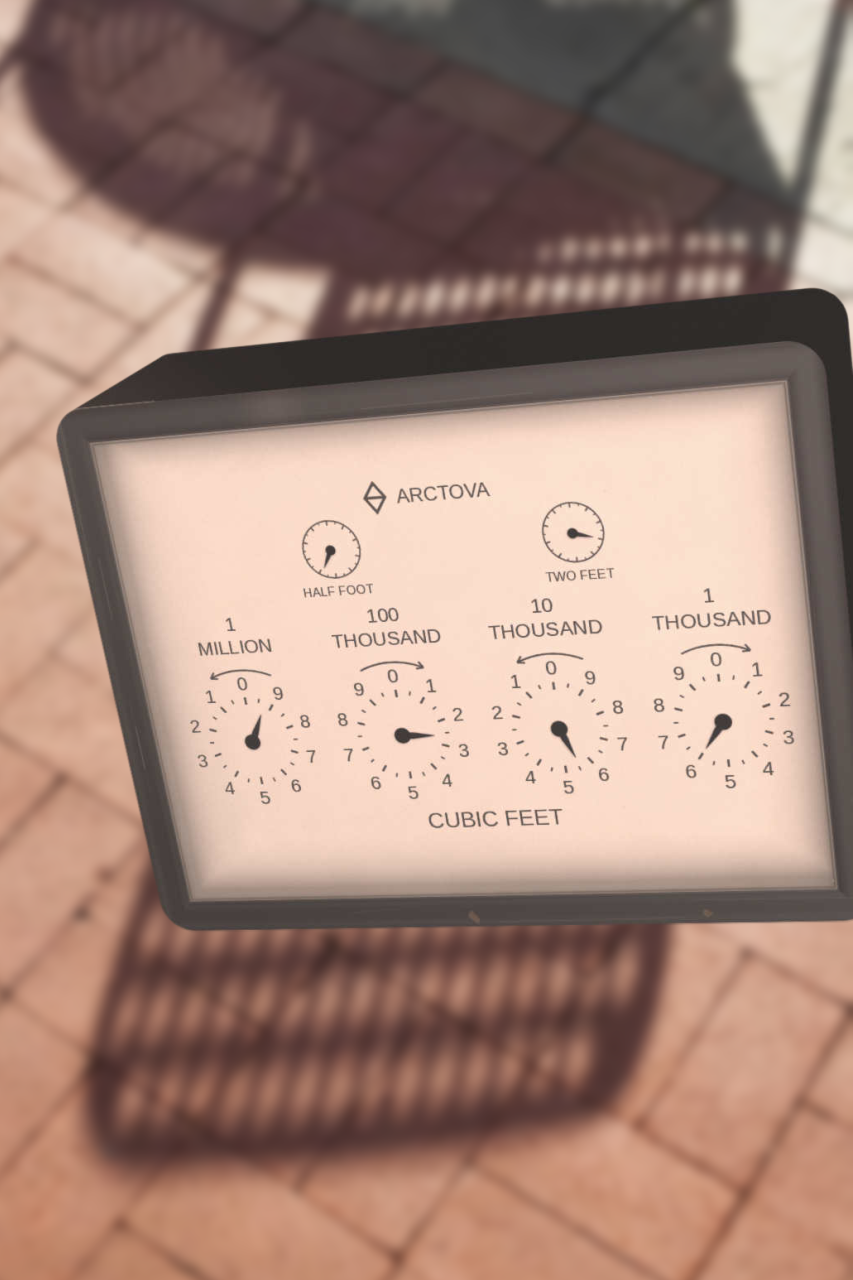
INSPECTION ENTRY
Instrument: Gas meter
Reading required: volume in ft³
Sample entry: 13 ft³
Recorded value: 925600 ft³
